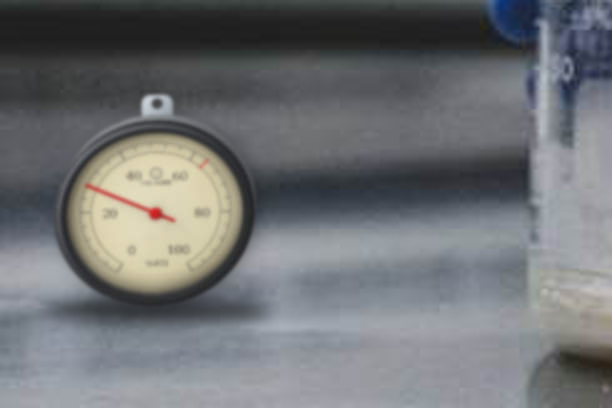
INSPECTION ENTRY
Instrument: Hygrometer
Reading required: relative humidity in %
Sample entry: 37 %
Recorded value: 28 %
